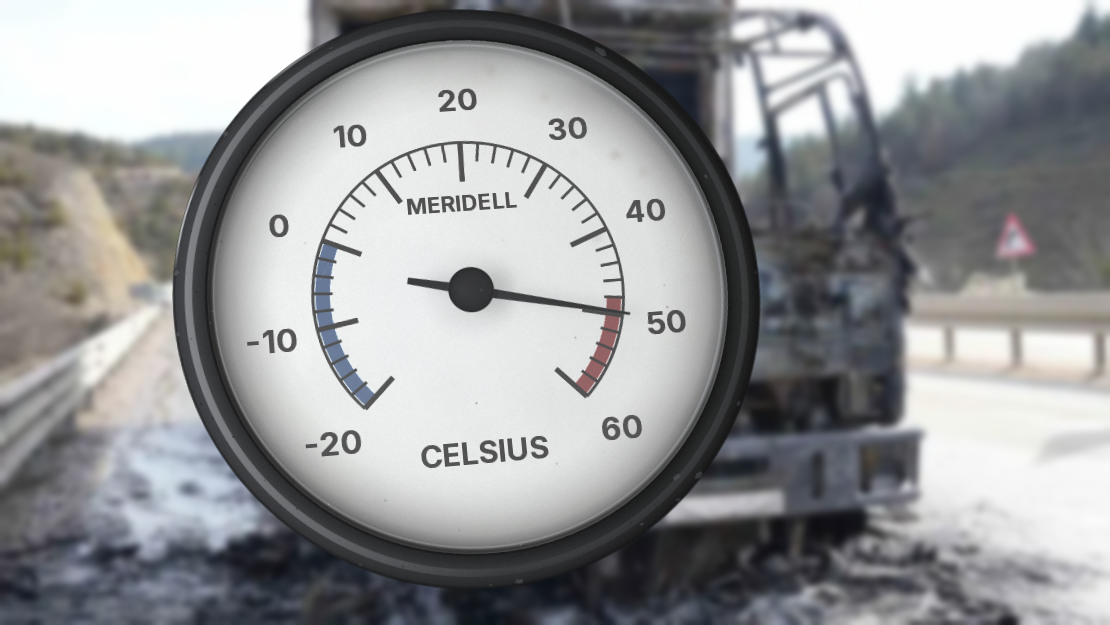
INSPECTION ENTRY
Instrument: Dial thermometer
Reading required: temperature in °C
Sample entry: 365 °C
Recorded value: 50 °C
